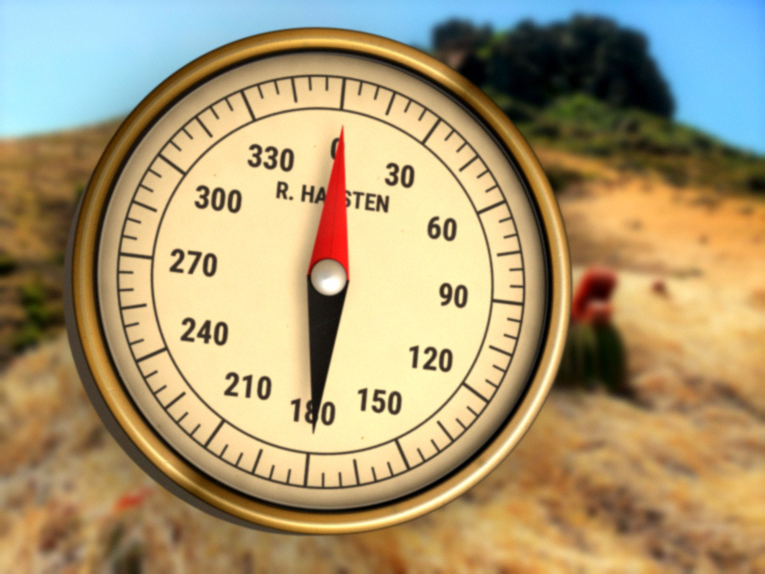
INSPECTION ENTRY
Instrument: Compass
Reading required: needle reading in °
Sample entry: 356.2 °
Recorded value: 0 °
